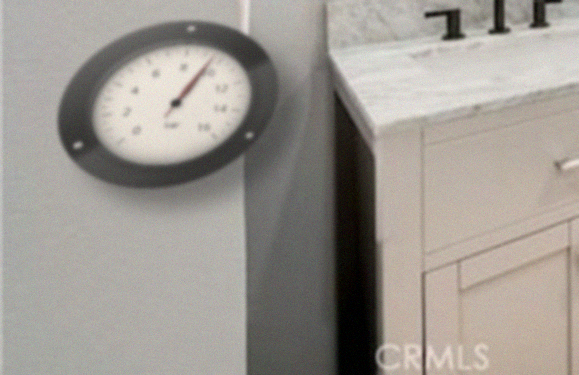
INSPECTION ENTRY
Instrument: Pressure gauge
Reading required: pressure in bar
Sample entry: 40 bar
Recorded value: 9.5 bar
